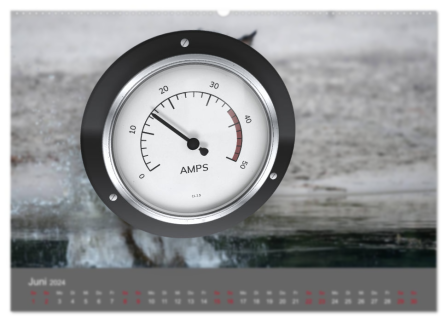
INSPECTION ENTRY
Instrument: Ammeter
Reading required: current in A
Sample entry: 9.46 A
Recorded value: 15 A
